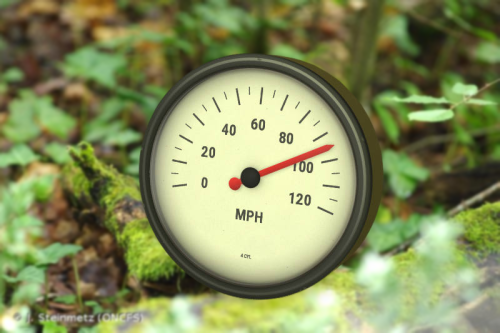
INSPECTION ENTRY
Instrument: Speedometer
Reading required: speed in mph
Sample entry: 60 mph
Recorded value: 95 mph
